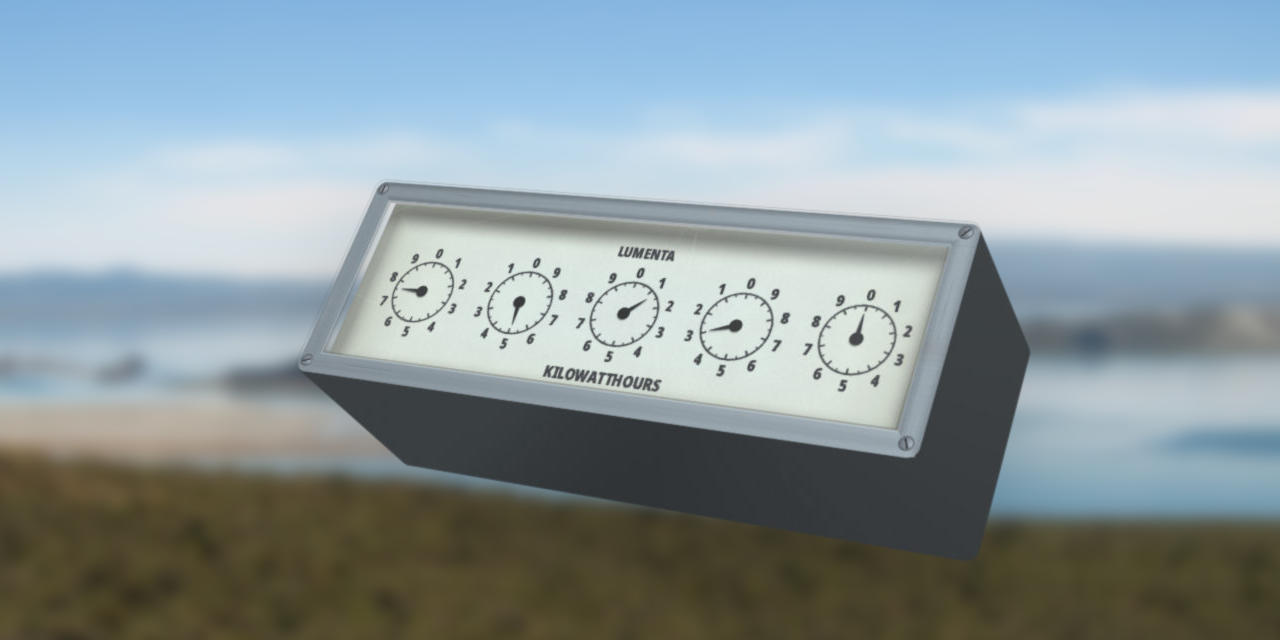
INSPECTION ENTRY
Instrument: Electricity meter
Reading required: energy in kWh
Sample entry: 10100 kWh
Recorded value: 75130 kWh
